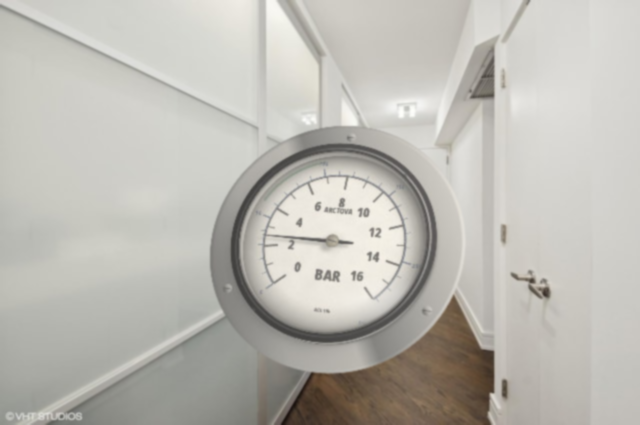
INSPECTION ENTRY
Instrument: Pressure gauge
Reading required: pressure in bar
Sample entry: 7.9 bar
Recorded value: 2.5 bar
